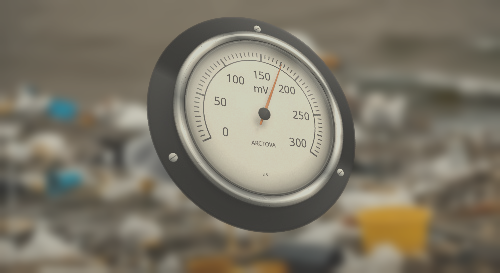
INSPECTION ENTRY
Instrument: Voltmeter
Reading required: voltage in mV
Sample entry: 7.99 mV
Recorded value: 175 mV
